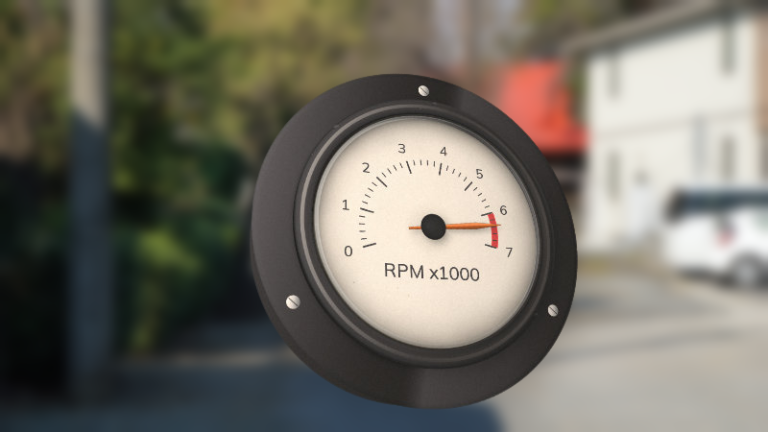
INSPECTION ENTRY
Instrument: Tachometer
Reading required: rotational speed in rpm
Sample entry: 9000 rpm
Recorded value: 6400 rpm
